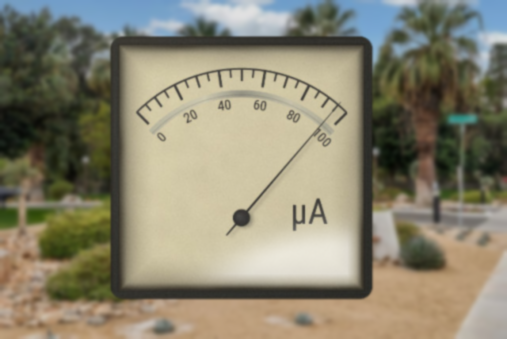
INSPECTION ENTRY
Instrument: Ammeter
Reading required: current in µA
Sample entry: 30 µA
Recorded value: 95 µA
